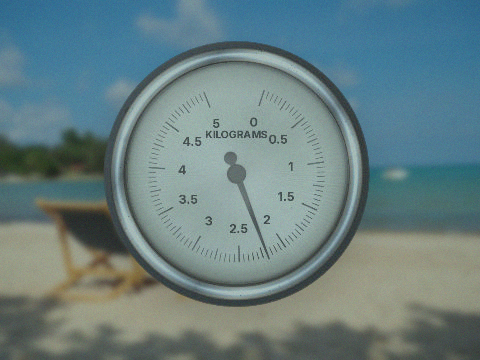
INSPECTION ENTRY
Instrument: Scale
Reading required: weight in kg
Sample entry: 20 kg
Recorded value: 2.2 kg
